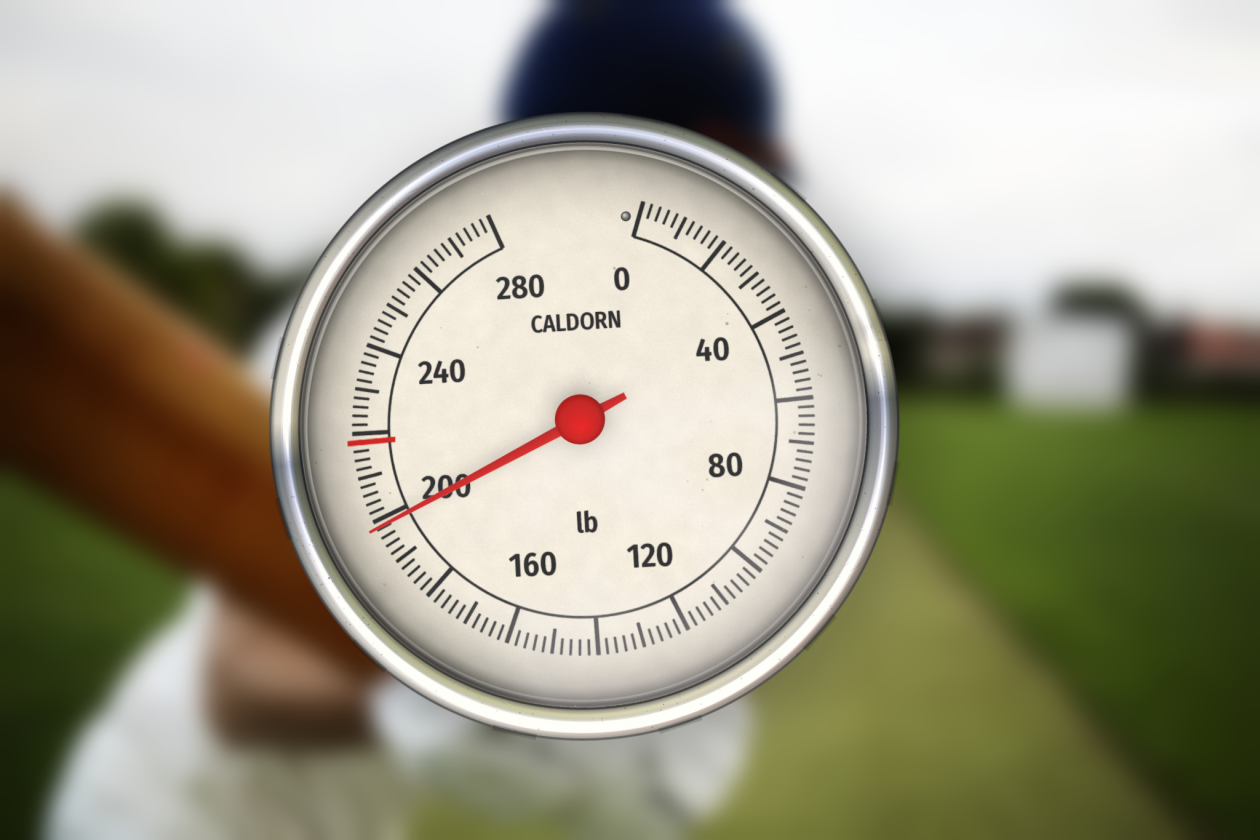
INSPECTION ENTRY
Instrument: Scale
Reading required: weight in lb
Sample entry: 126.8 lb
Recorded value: 198 lb
